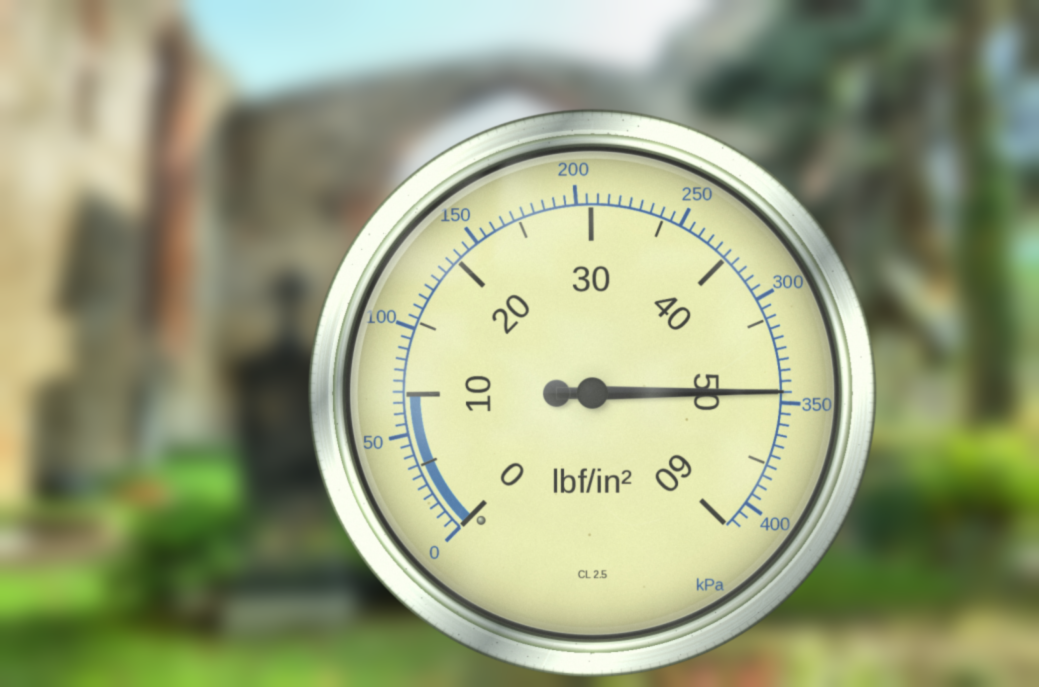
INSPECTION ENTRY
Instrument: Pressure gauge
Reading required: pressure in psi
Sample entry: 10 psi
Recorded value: 50 psi
